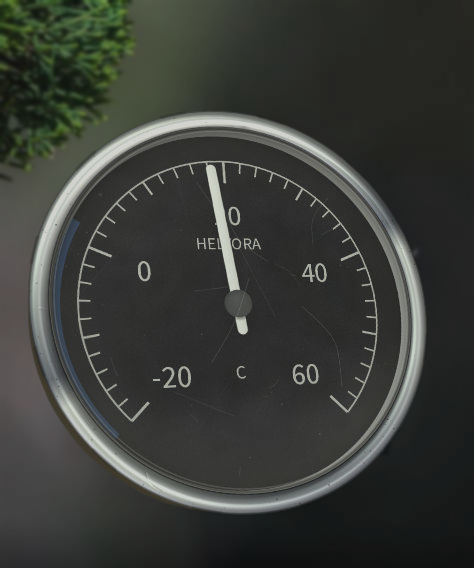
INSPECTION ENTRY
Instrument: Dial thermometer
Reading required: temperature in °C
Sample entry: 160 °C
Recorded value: 18 °C
